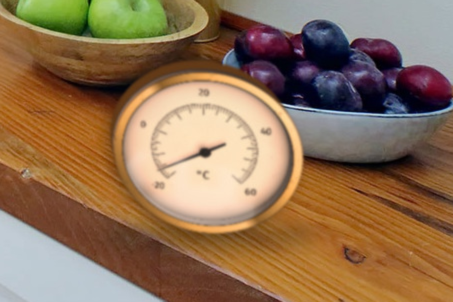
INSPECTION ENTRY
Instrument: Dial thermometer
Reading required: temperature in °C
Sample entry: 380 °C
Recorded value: -15 °C
